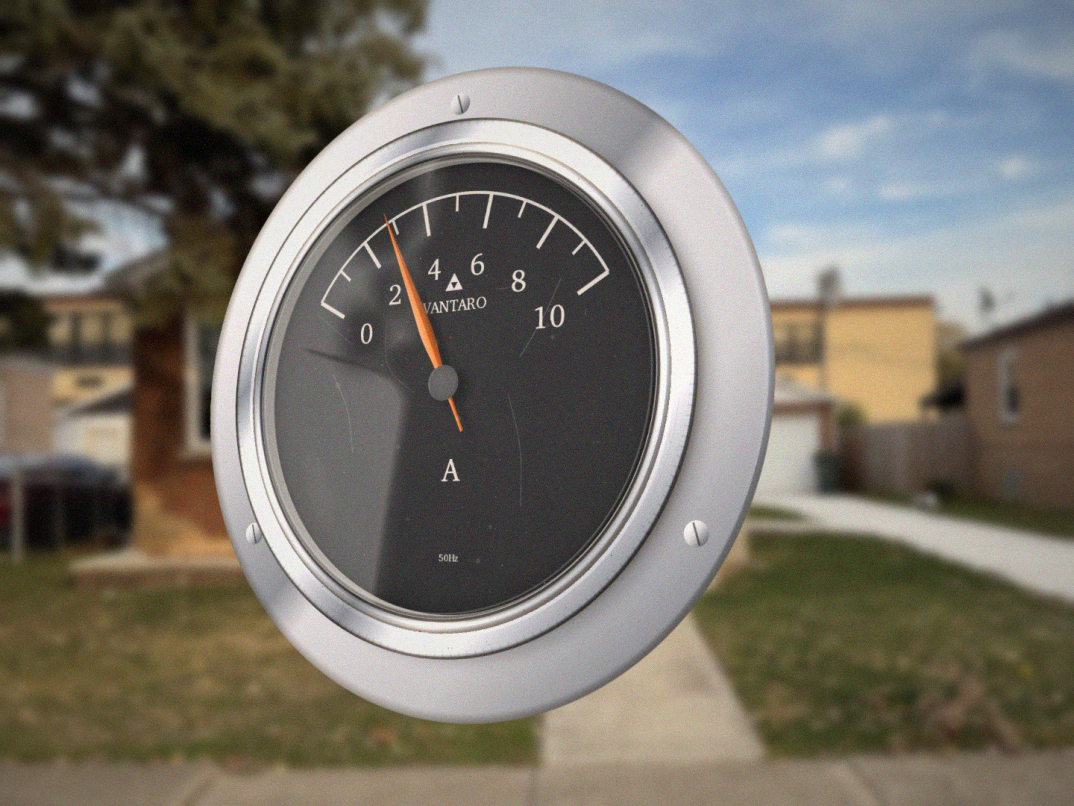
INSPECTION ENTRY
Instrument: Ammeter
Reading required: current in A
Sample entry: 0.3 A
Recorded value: 3 A
